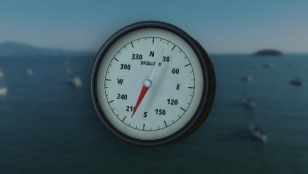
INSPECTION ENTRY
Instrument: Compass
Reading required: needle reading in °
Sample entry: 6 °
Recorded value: 200 °
